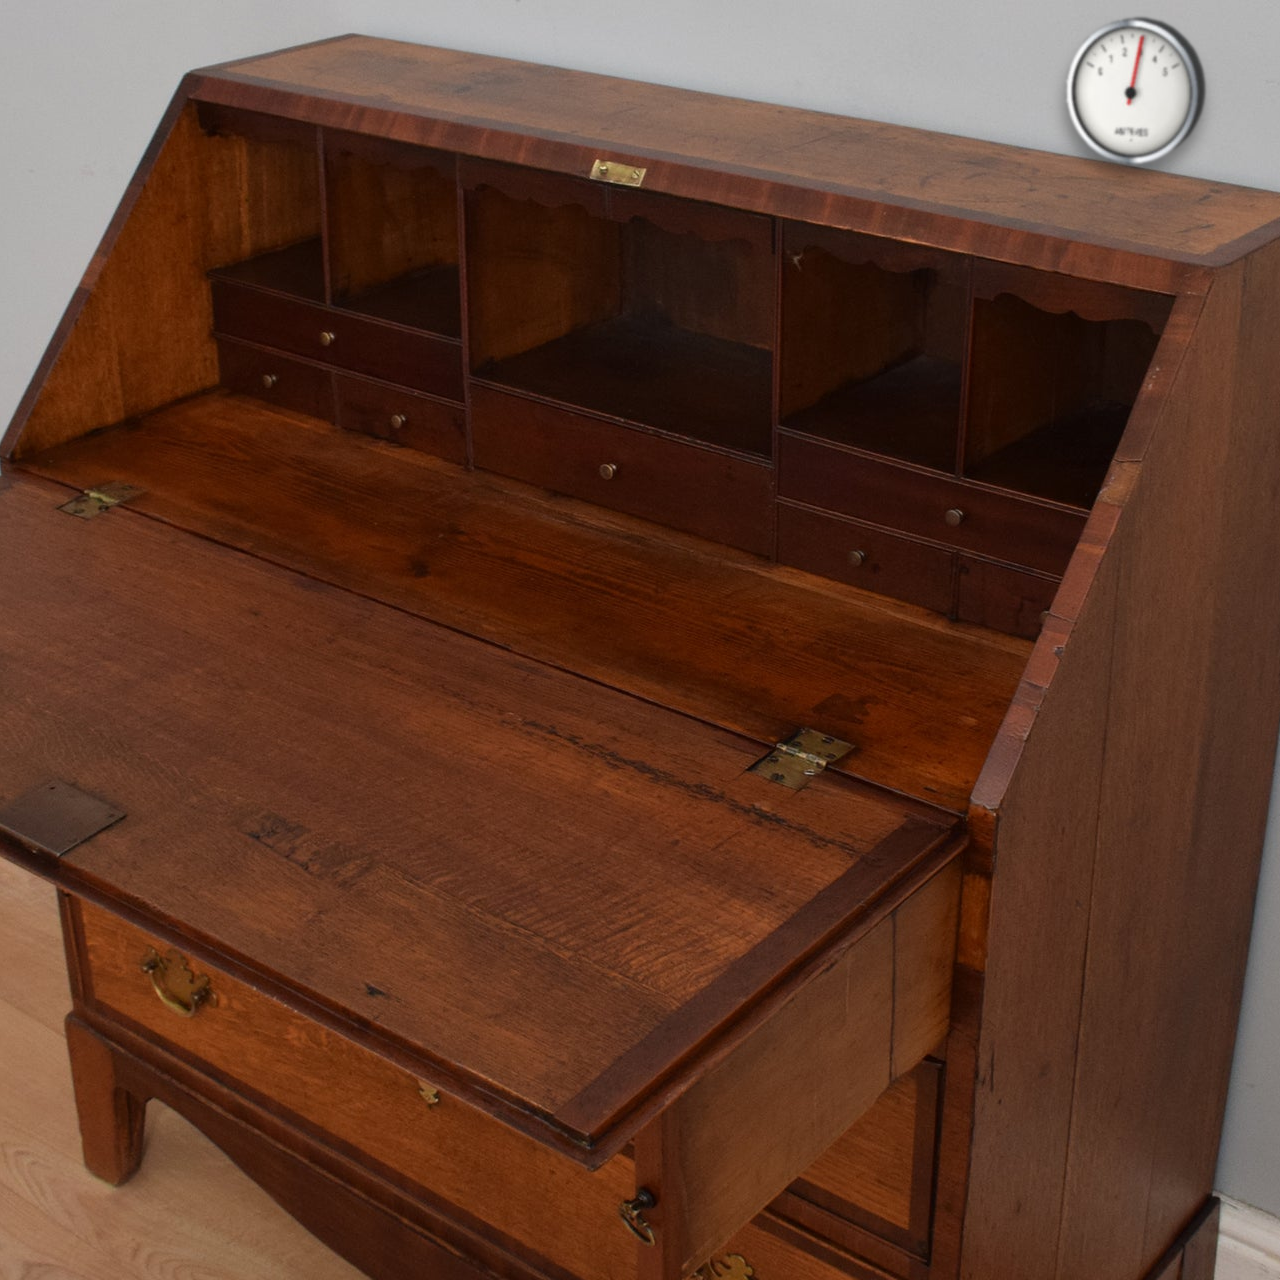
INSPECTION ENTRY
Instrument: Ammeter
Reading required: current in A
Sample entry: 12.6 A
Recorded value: 3 A
